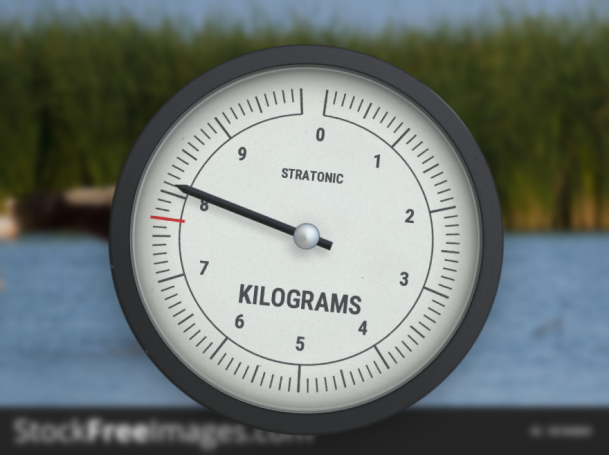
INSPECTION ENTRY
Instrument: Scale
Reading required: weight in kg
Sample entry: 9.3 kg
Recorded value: 8.1 kg
